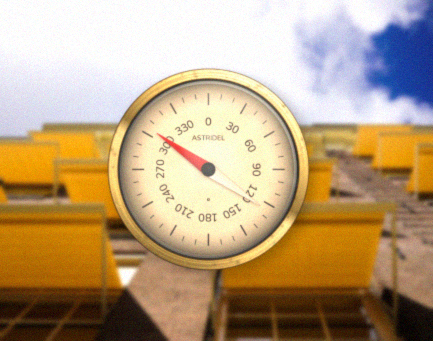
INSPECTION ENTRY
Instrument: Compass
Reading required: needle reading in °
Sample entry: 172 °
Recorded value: 305 °
